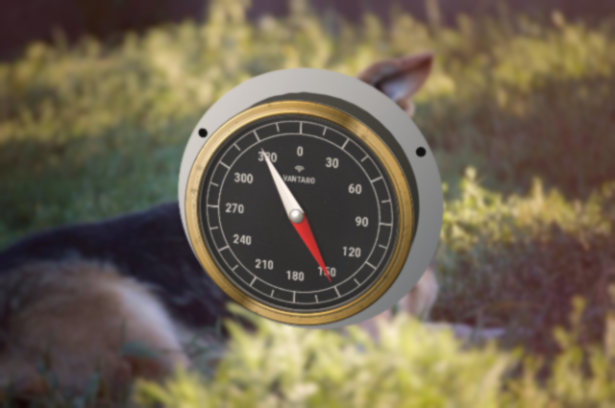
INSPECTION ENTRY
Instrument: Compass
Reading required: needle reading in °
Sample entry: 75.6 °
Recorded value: 150 °
